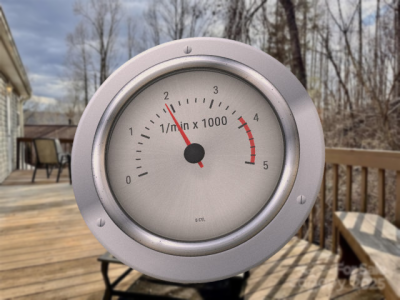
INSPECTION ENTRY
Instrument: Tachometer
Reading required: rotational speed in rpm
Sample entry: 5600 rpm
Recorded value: 1900 rpm
